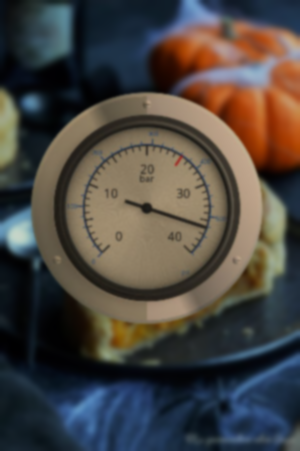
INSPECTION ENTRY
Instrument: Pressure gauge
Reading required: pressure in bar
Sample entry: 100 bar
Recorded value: 36 bar
